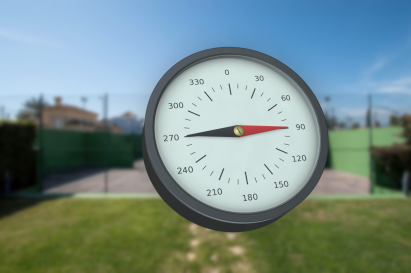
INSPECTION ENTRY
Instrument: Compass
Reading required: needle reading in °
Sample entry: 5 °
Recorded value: 90 °
